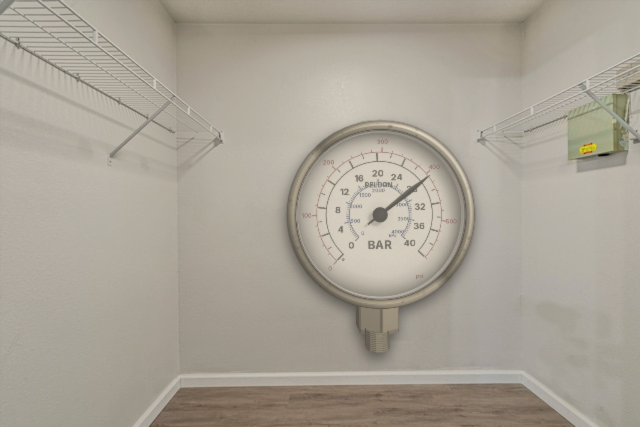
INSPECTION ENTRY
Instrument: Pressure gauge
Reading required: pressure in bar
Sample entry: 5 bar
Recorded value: 28 bar
